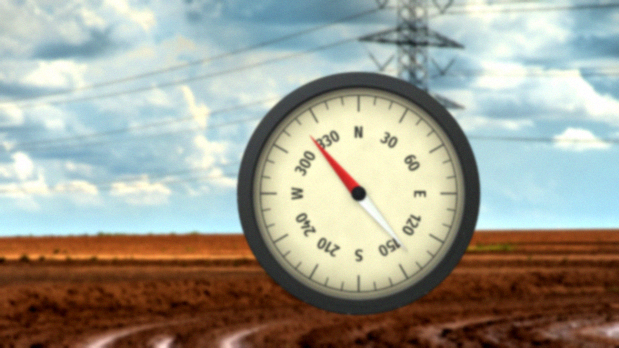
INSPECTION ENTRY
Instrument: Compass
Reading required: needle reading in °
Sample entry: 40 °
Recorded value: 320 °
